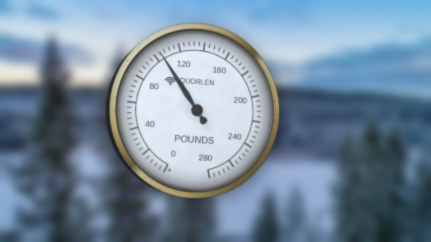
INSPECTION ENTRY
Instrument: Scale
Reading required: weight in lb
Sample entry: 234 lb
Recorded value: 104 lb
